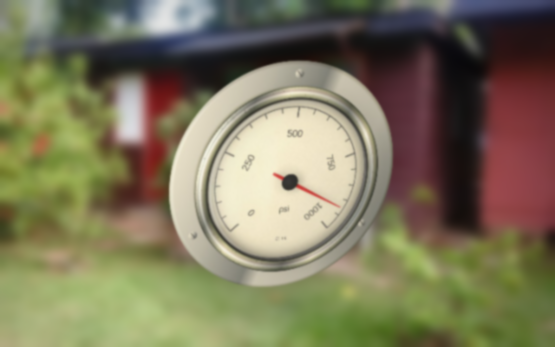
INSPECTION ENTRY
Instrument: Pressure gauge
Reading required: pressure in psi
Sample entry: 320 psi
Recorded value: 925 psi
